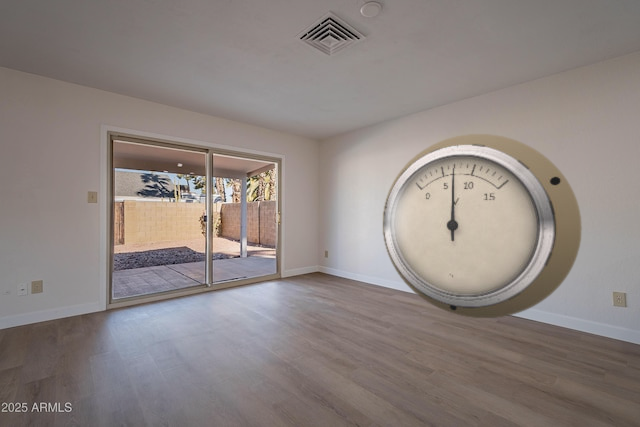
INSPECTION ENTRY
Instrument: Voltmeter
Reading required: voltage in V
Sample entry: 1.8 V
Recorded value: 7 V
